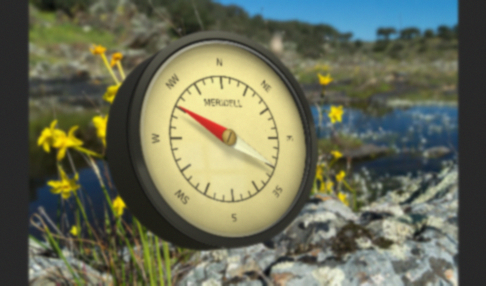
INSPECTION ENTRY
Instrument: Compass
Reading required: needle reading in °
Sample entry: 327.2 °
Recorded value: 300 °
